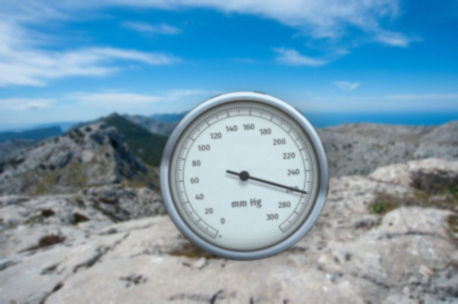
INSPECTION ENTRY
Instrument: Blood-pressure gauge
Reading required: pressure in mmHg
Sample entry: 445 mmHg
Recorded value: 260 mmHg
